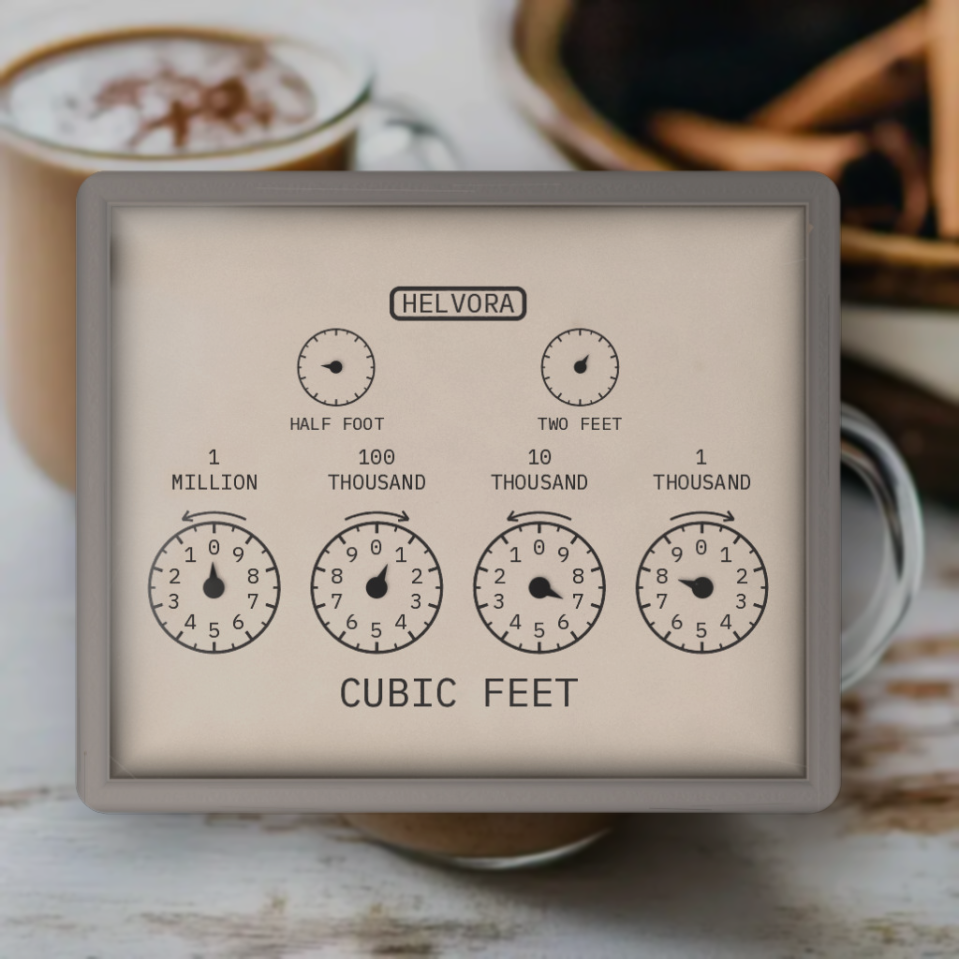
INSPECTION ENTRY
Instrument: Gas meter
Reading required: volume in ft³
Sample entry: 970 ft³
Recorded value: 6800 ft³
